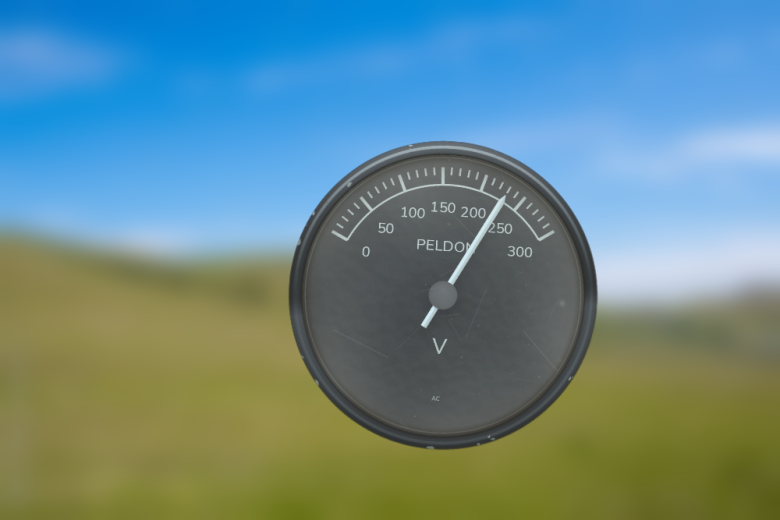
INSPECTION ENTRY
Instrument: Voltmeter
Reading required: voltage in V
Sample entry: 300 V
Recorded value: 230 V
